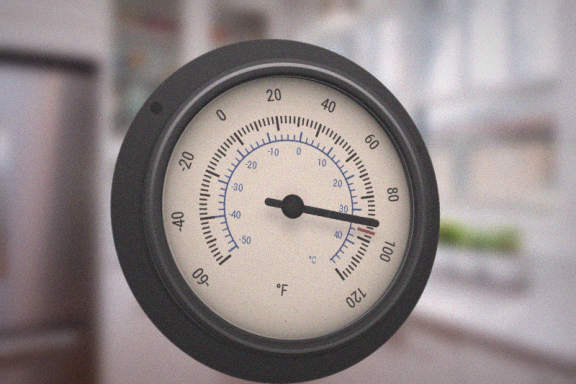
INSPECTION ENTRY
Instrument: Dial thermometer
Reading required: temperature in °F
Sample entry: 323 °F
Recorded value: 92 °F
